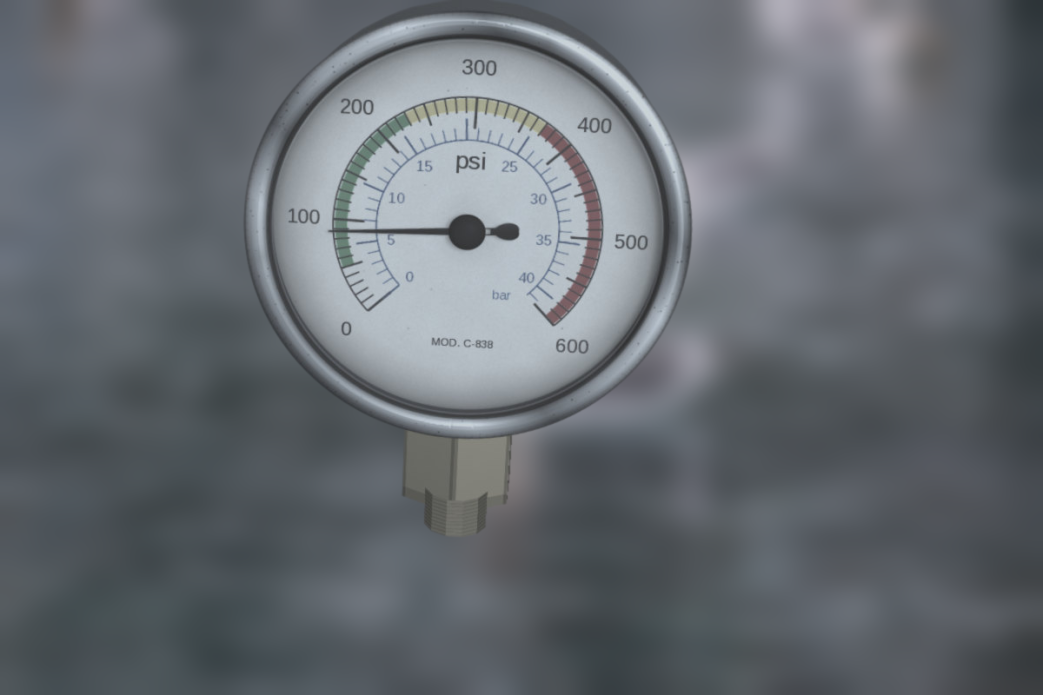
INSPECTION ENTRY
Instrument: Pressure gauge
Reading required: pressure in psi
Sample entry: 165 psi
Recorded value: 90 psi
